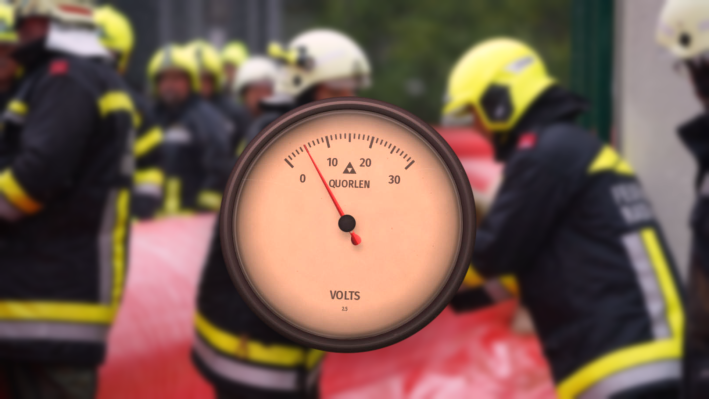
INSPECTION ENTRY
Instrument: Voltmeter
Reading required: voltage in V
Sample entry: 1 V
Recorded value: 5 V
